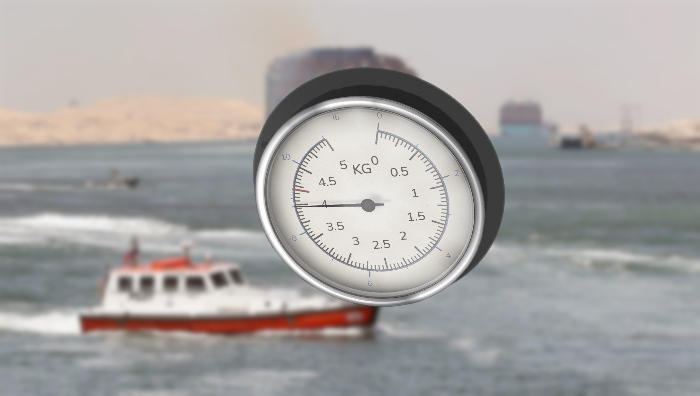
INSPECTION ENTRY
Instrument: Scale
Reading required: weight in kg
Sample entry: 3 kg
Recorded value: 4 kg
